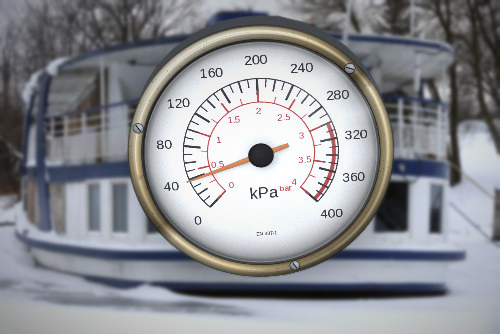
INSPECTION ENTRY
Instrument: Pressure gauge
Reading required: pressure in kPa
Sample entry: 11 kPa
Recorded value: 40 kPa
